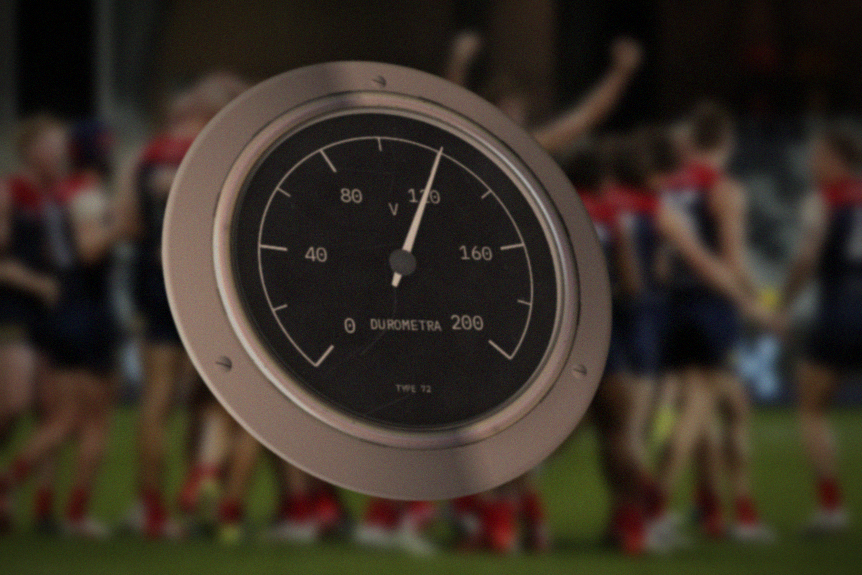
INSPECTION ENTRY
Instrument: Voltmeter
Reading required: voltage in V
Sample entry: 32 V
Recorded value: 120 V
